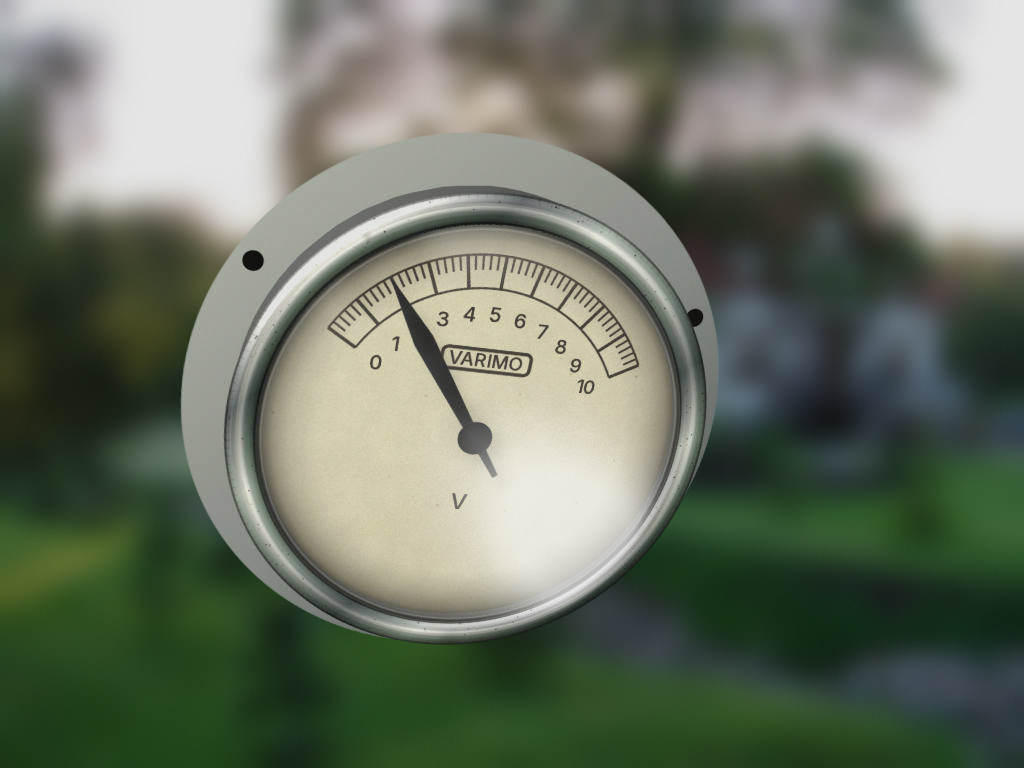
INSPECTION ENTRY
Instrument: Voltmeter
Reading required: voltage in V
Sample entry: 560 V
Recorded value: 2 V
